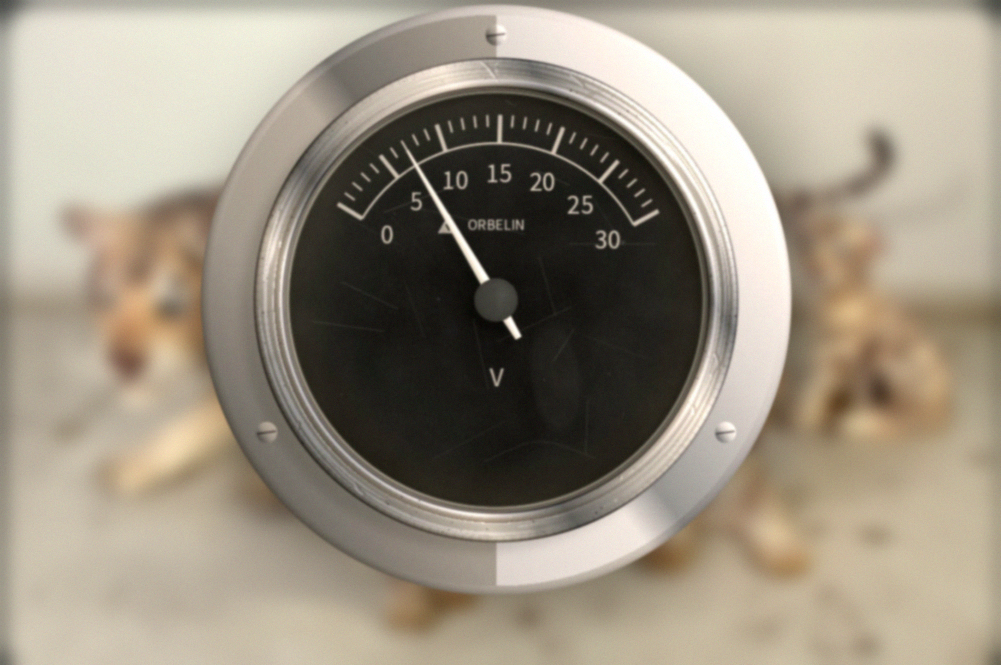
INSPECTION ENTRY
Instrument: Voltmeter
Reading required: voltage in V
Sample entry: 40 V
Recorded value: 7 V
